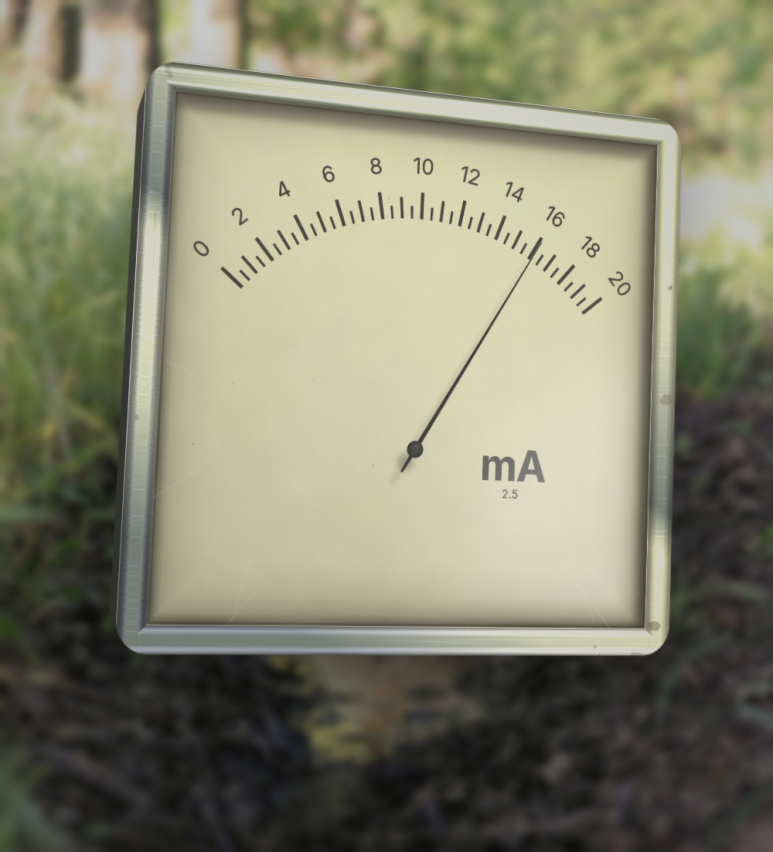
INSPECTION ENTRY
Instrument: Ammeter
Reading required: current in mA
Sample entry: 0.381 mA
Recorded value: 16 mA
